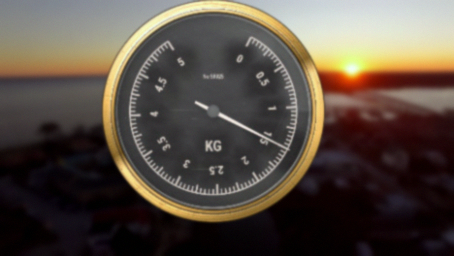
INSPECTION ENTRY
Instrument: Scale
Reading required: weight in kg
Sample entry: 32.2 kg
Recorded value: 1.5 kg
